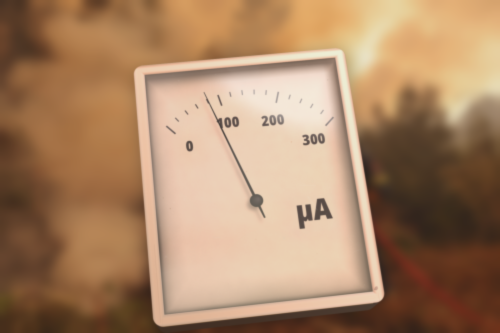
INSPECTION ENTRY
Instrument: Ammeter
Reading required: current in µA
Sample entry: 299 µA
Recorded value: 80 µA
